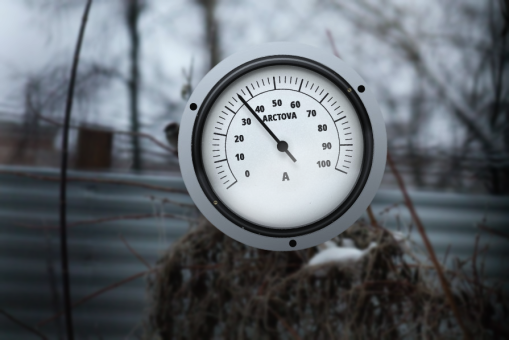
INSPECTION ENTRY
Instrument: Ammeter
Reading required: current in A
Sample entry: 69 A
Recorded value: 36 A
